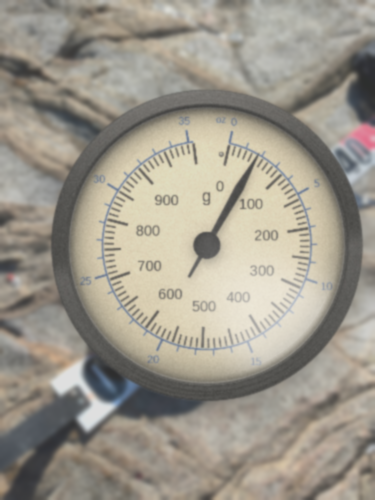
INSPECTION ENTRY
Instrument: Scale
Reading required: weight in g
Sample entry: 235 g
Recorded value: 50 g
